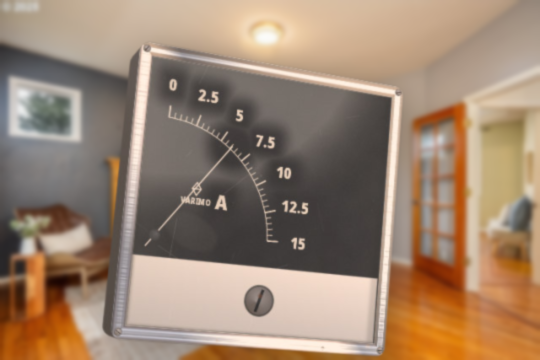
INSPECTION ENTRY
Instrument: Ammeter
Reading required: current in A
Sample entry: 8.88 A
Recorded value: 6 A
